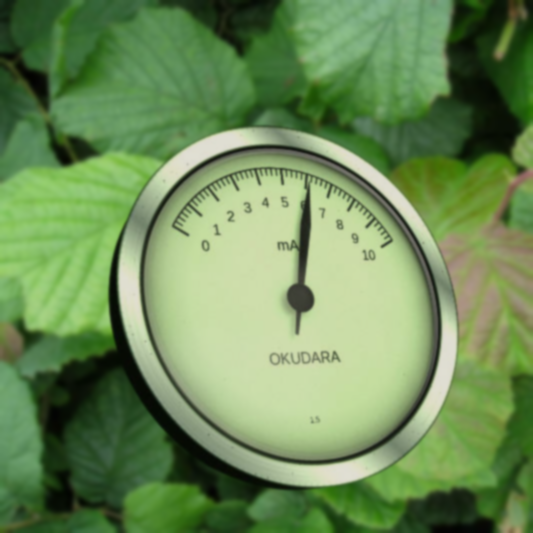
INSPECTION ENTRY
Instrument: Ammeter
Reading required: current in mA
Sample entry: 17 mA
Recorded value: 6 mA
